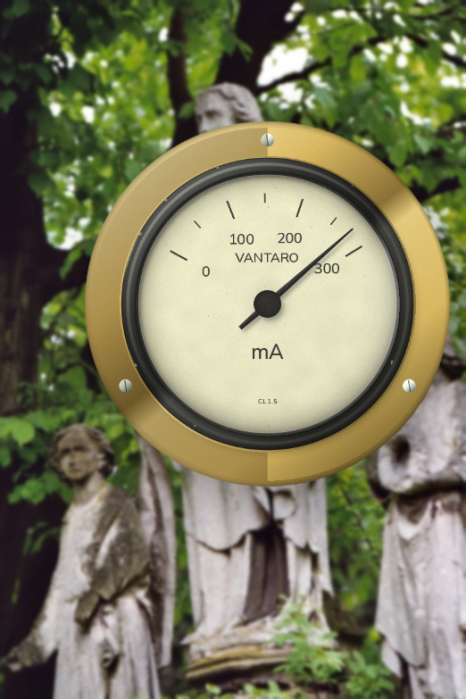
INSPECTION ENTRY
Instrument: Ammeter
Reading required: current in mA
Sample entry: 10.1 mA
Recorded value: 275 mA
